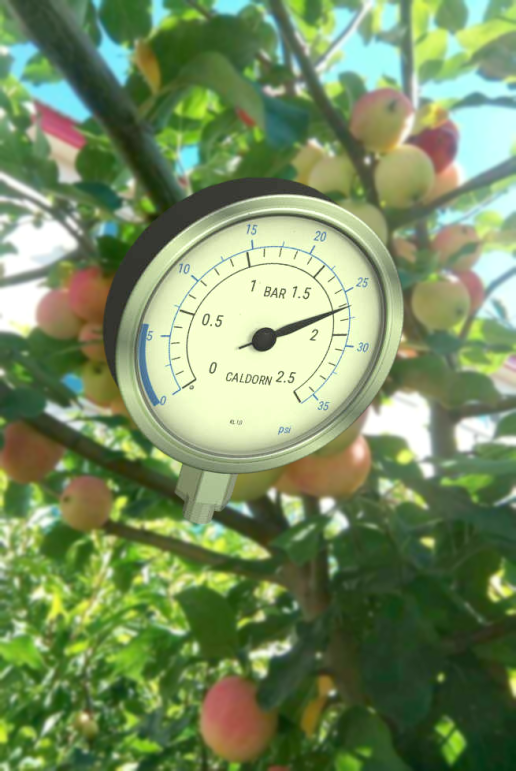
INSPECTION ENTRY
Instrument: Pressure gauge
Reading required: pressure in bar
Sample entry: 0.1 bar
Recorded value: 1.8 bar
